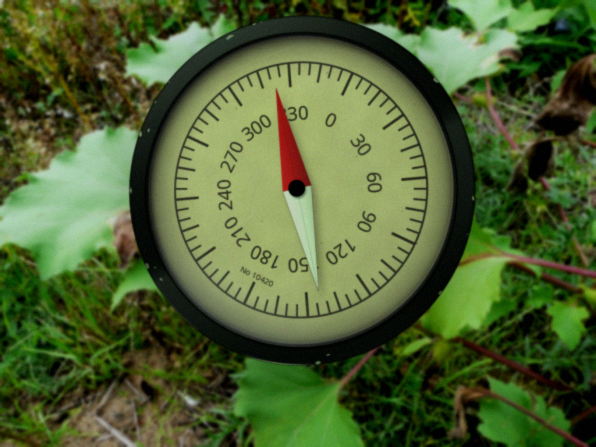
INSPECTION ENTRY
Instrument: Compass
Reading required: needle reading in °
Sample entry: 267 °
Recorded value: 322.5 °
